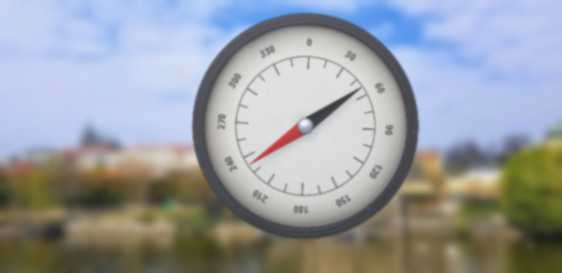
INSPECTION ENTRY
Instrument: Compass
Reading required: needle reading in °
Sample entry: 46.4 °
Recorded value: 232.5 °
